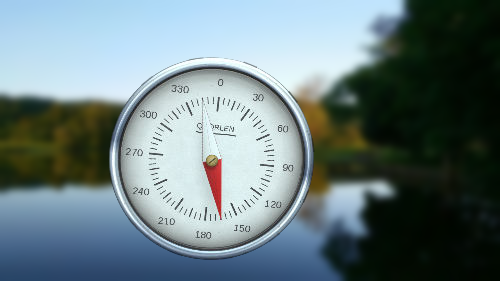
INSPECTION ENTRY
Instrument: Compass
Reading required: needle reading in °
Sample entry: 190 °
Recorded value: 165 °
